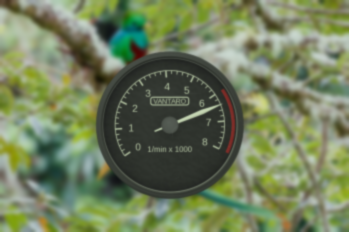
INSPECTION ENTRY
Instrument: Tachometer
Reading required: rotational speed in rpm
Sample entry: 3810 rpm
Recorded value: 6400 rpm
